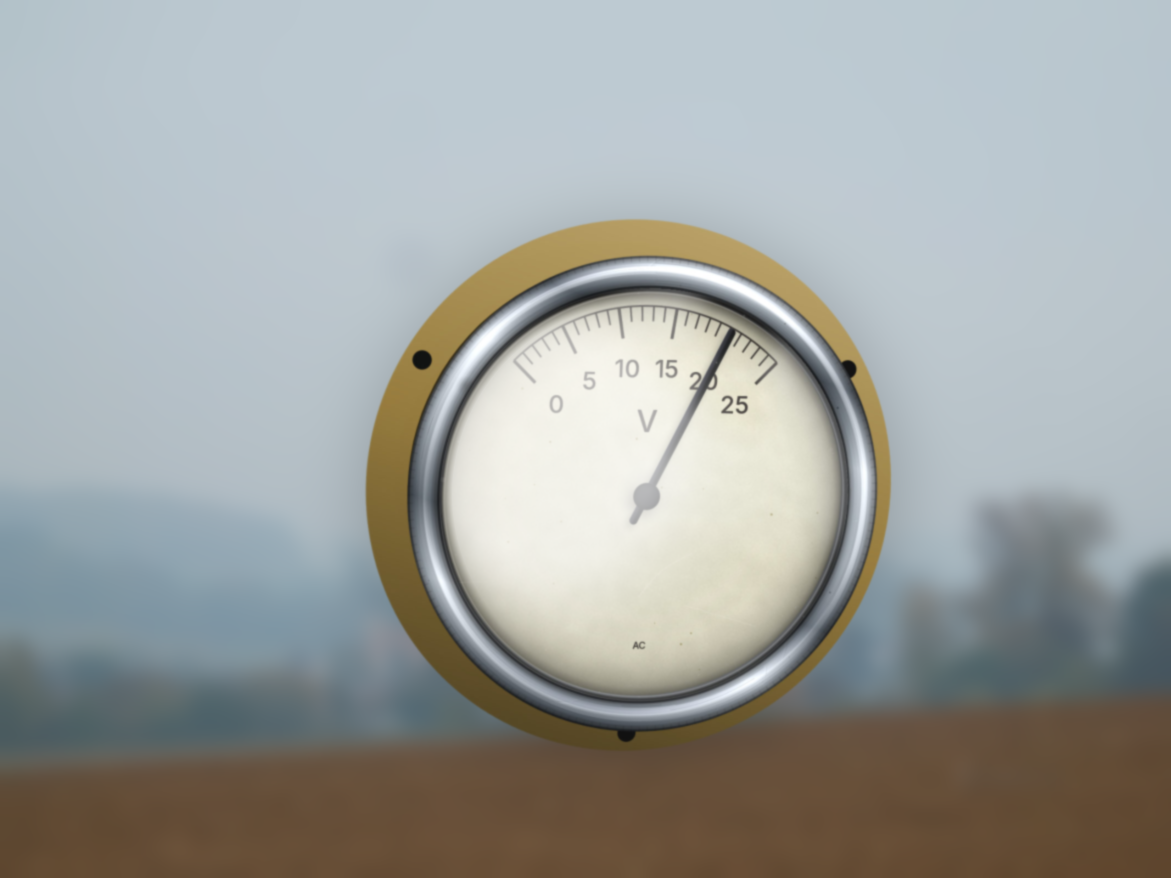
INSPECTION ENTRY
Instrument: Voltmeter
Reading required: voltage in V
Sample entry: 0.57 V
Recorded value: 20 V
